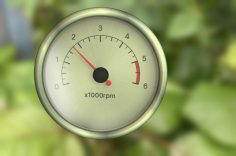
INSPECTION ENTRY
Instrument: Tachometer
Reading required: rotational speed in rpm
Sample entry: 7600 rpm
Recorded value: 1750 rpm
